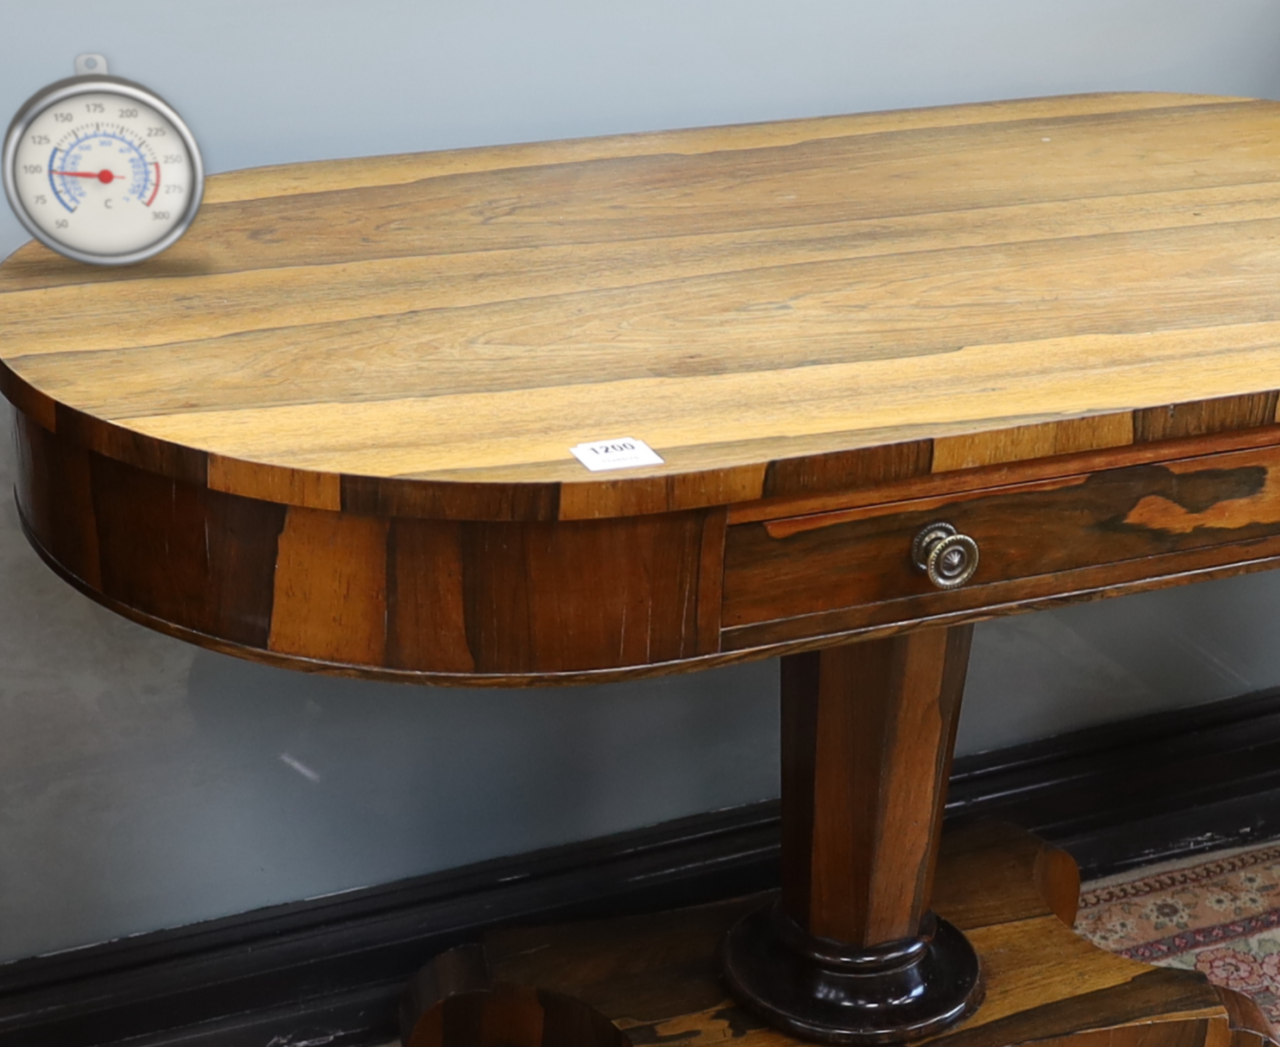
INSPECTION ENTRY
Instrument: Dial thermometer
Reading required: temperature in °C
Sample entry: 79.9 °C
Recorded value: 100 °C
